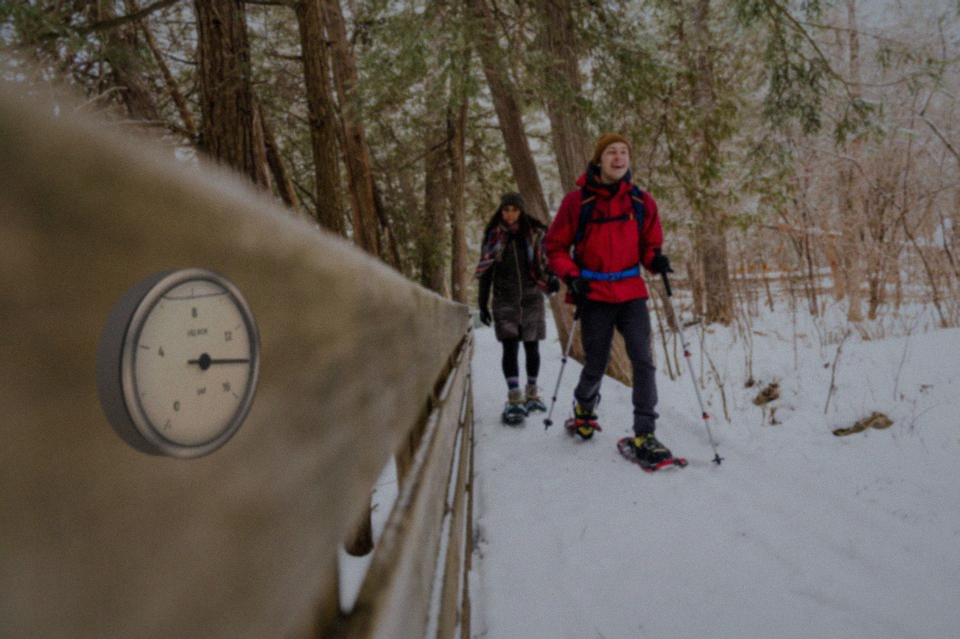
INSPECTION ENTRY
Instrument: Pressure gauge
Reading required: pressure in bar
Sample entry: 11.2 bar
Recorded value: 14 bar
